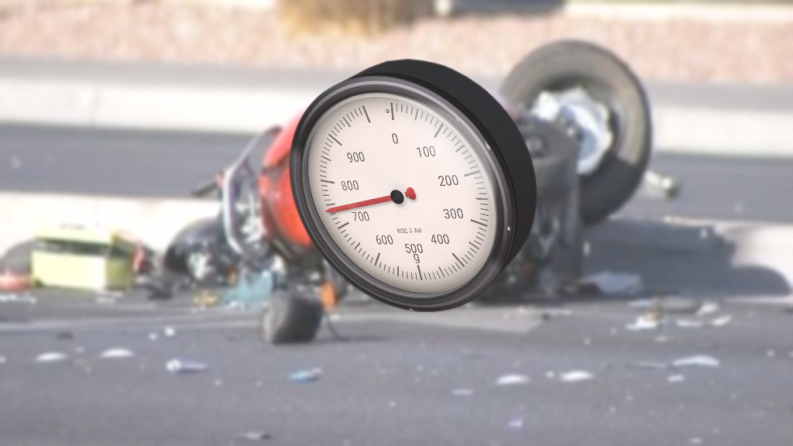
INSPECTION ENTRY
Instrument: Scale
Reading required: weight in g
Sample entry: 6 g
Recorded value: 740 g
